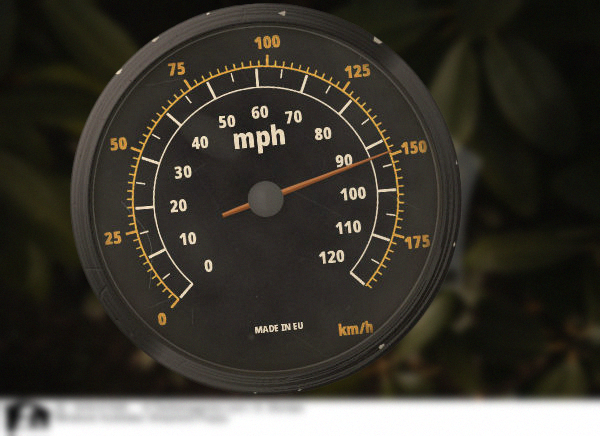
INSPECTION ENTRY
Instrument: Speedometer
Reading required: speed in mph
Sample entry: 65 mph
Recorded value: 92.5 mph
